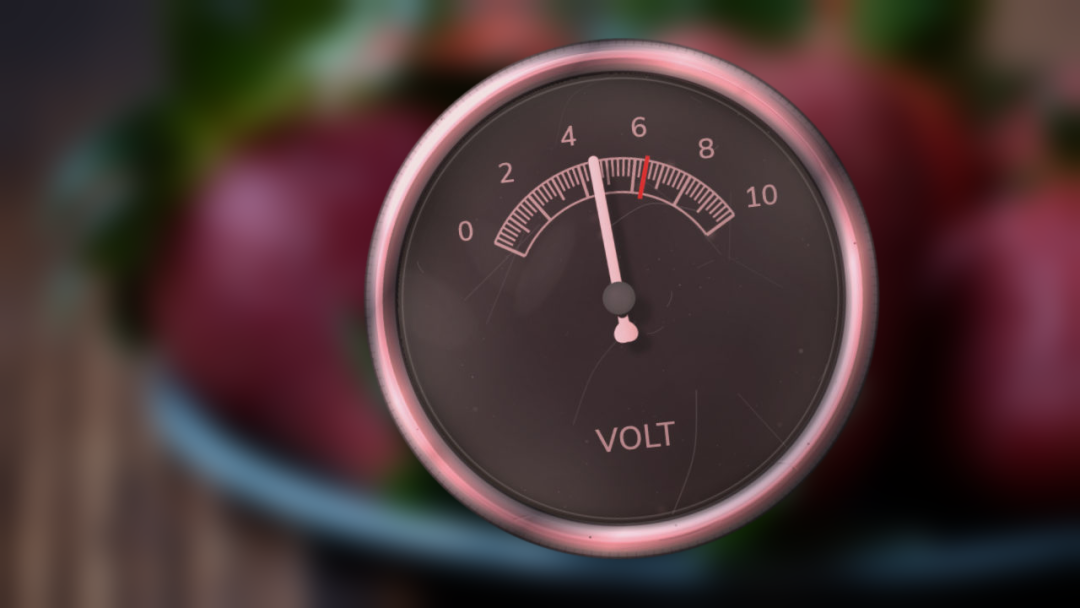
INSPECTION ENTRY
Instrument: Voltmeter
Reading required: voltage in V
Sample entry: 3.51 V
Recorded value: 4.6 V
